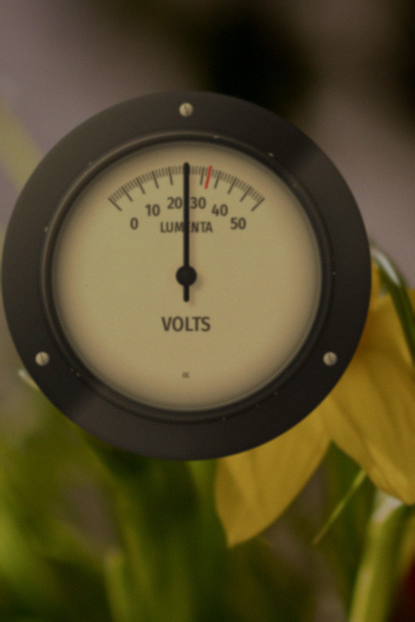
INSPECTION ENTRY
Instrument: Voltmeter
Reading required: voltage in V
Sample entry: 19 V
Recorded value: 25 V
